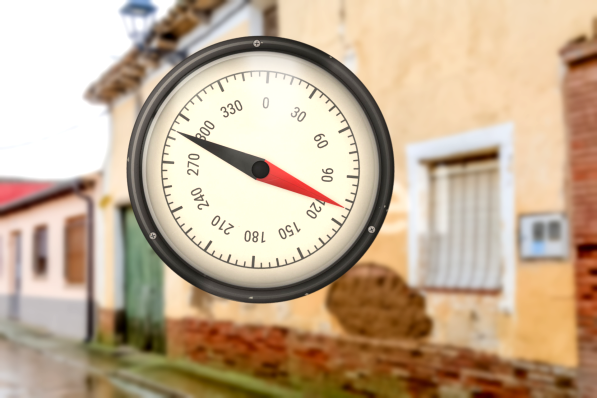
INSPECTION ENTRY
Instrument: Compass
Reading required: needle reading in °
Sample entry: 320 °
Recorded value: 110 °
